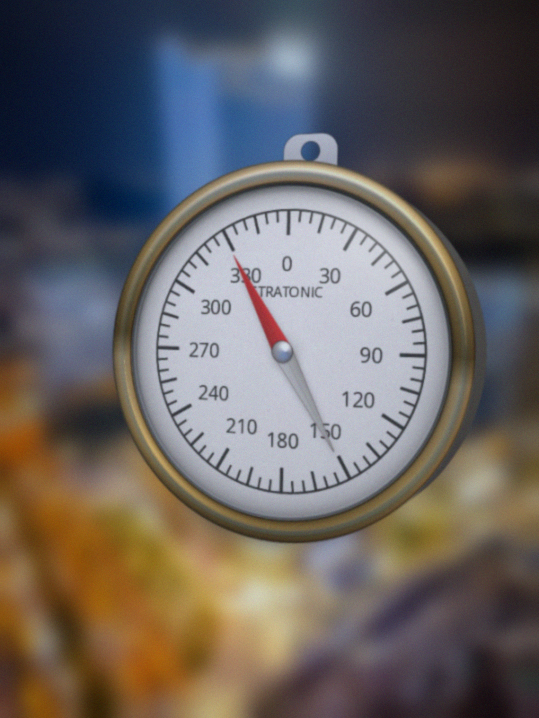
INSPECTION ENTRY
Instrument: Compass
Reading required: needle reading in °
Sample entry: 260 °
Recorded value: 330 °
